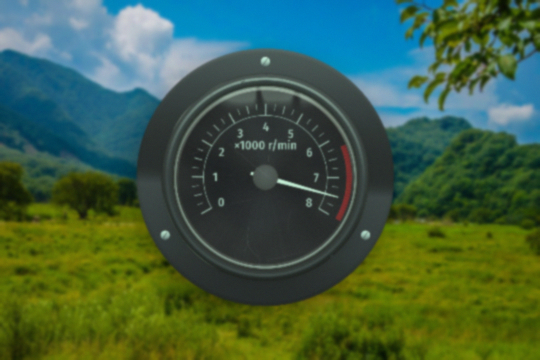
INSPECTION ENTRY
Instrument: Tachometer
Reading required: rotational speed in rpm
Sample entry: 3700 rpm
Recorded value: 7500 rpm
